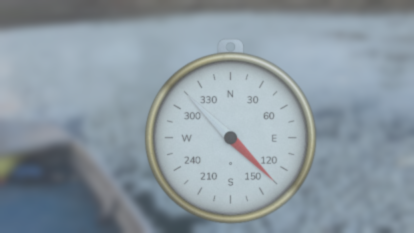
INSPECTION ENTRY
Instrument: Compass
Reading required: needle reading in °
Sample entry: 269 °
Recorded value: 135 °
